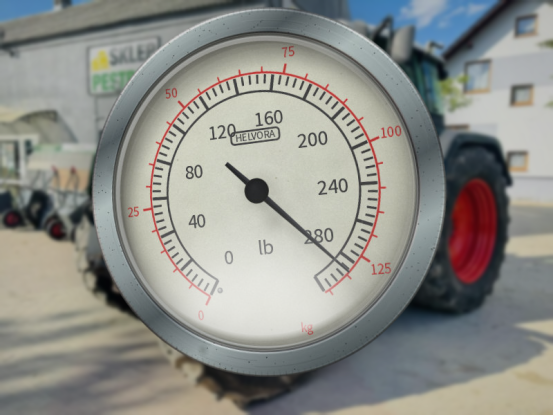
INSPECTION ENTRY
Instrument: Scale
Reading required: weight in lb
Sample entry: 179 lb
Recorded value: 284 lb
